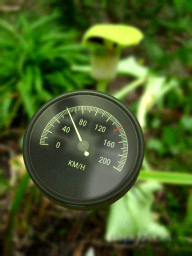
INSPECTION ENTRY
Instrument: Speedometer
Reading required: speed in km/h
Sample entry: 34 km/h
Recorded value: 60 km/h
